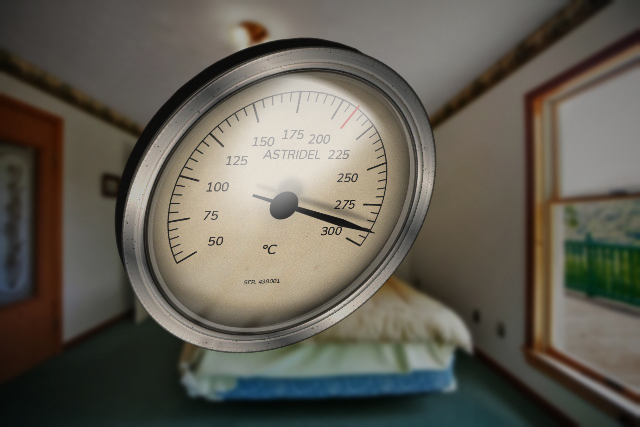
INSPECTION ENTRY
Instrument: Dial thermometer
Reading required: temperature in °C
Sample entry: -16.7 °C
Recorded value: 290 °C
